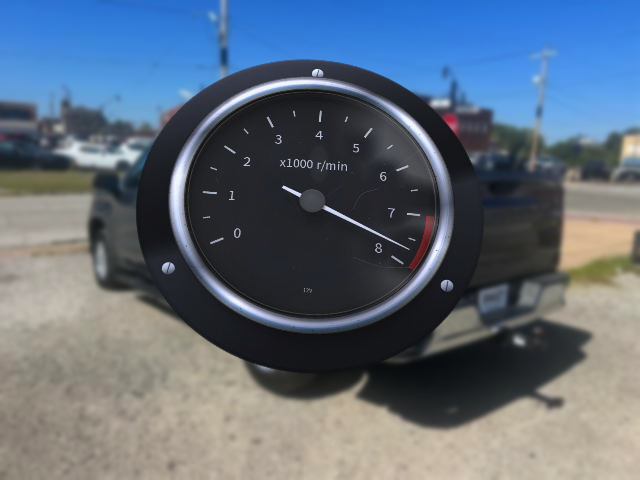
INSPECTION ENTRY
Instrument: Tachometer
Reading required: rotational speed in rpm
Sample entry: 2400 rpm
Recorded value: 7750 rpm
